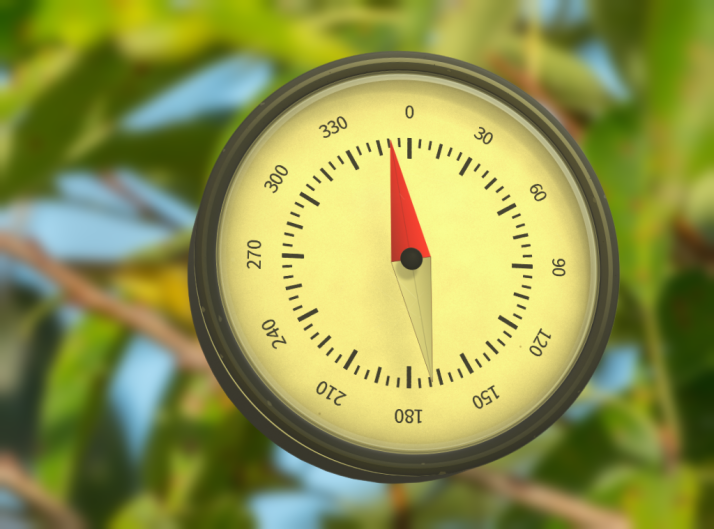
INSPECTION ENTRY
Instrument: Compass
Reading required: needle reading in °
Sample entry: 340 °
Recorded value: 350 °
